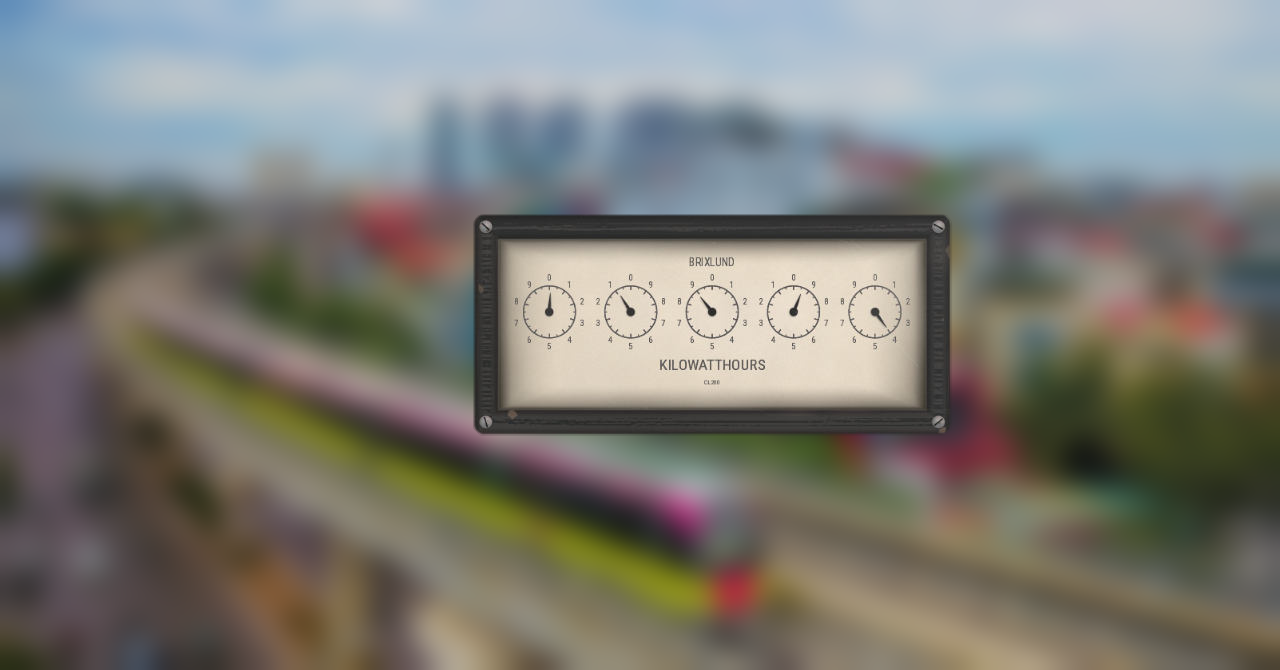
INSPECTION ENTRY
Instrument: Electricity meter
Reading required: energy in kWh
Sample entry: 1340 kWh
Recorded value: 894 kWh
